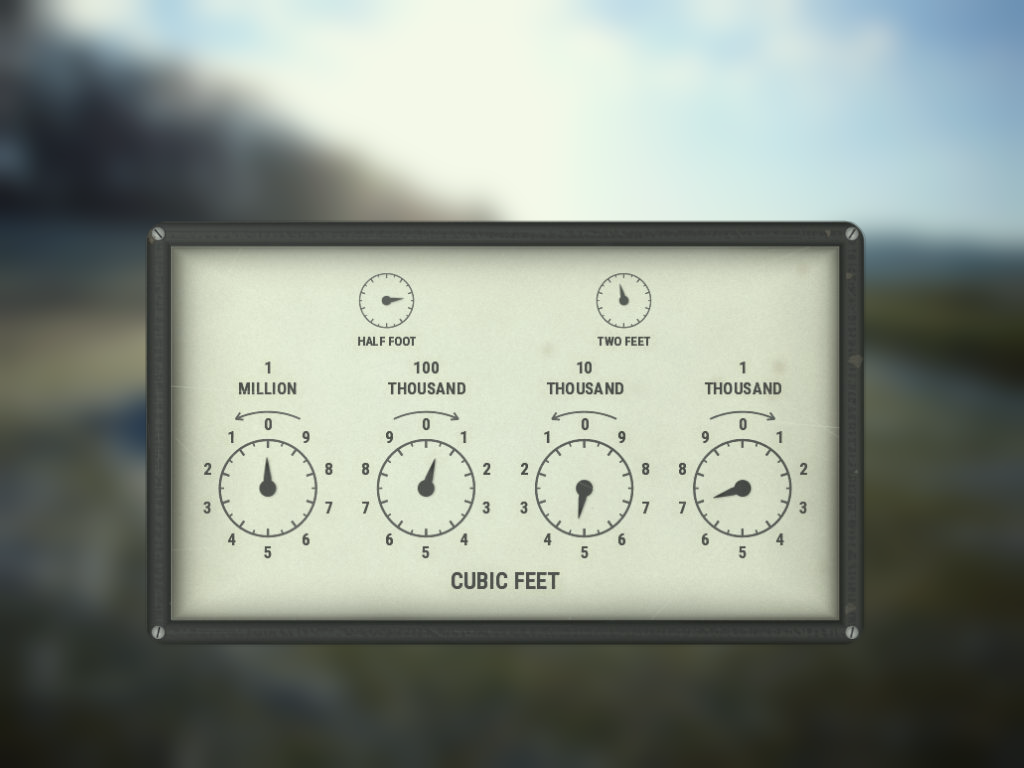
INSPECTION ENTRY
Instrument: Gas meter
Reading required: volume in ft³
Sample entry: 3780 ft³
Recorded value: 4700 ft³
